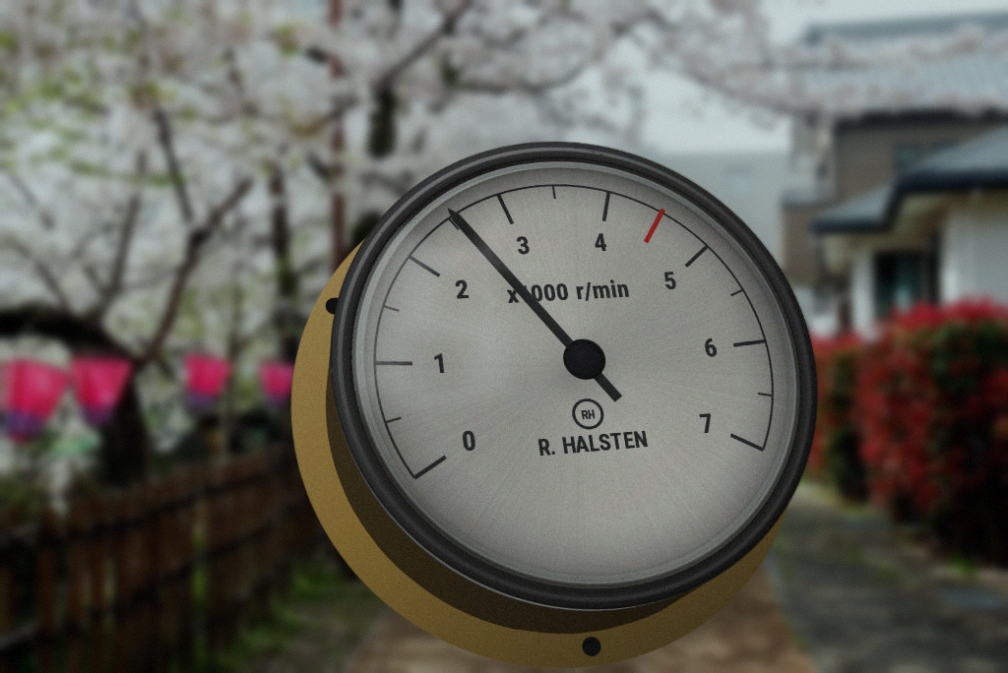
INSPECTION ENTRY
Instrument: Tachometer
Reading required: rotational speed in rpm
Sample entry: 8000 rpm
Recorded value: 2500 rpm
